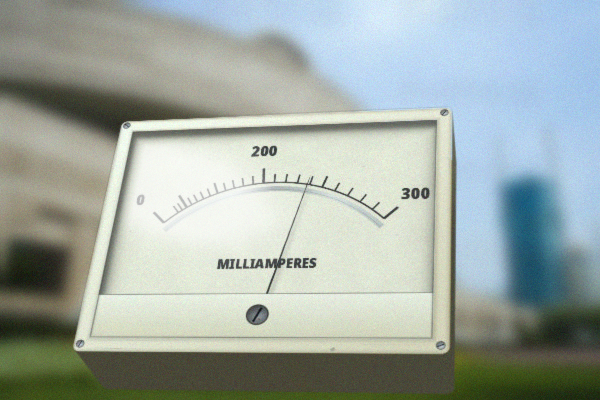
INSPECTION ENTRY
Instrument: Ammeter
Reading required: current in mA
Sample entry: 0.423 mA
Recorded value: 240 mA
